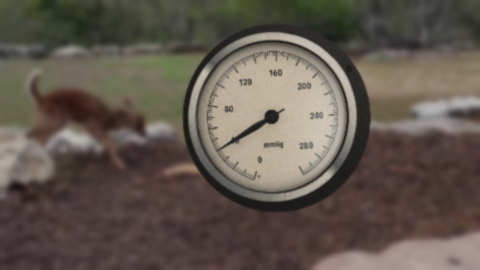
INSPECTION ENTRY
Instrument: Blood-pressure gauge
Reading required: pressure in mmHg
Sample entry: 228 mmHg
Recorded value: 40 mmHg
